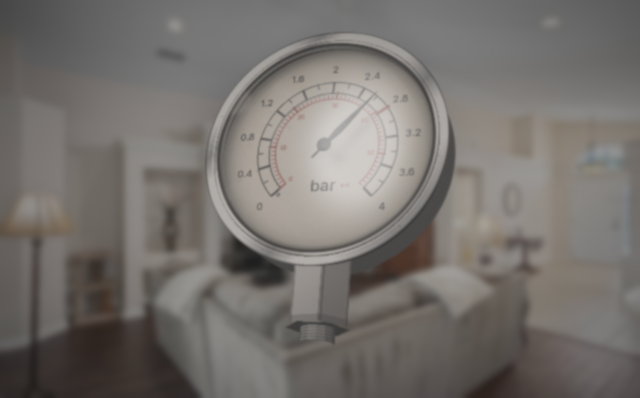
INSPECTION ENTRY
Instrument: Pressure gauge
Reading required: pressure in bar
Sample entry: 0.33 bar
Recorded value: 2.6 bar
